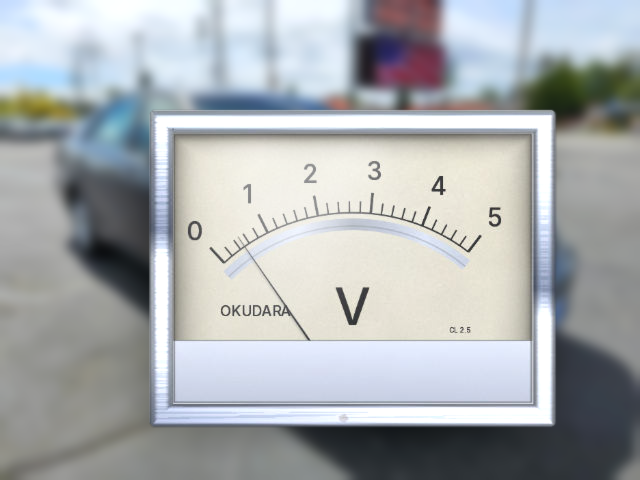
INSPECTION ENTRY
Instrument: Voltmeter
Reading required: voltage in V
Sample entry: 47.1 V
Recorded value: 0.5 V
